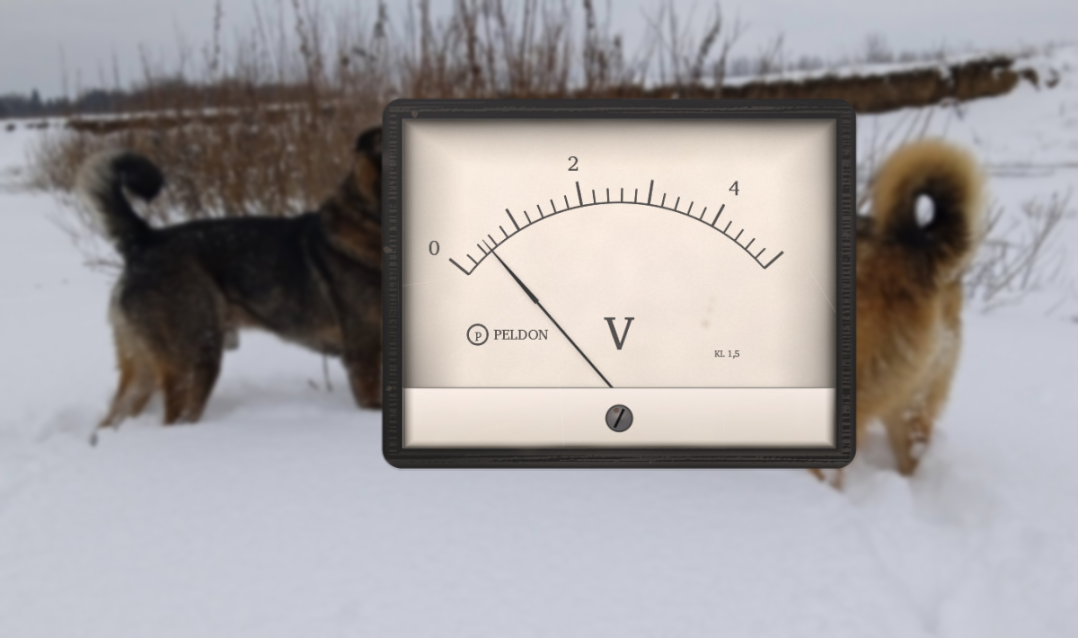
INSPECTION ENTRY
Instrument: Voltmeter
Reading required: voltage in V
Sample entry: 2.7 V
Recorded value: 0.5 V
